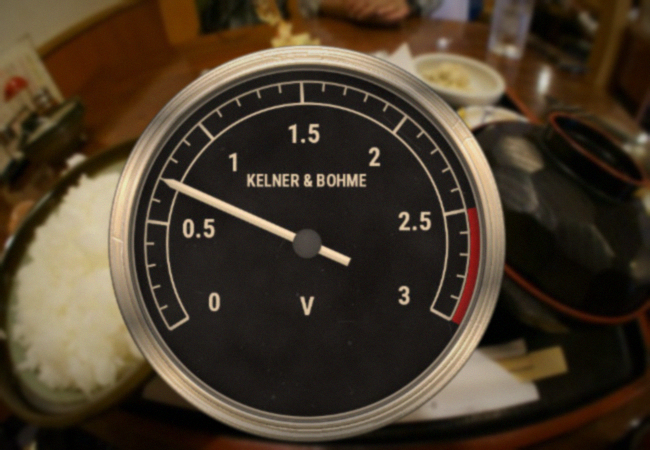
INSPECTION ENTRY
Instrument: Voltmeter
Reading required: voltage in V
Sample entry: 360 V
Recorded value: 0.7 V
